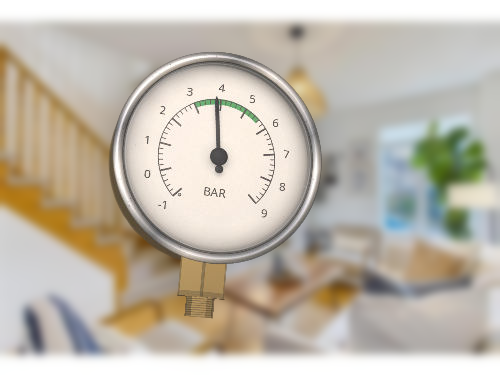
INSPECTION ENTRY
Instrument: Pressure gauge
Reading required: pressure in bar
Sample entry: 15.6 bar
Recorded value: 3.8 bar
